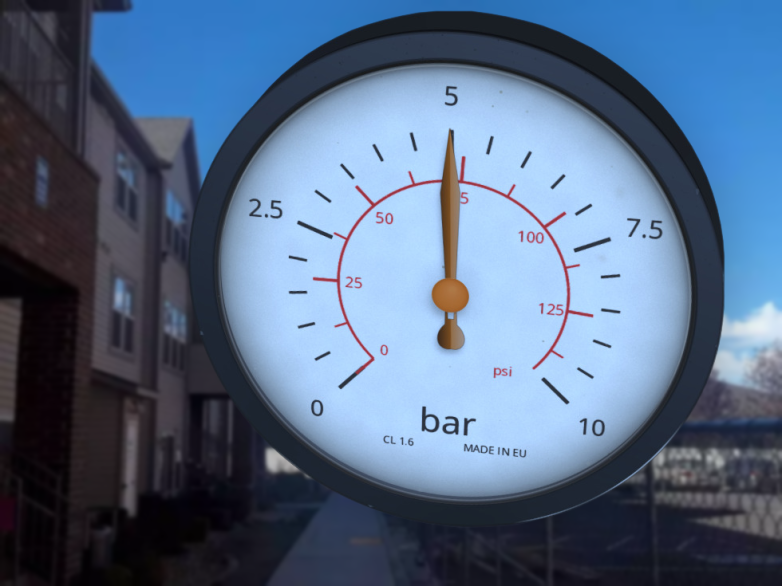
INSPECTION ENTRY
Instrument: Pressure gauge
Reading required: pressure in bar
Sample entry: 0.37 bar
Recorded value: 5 bar
